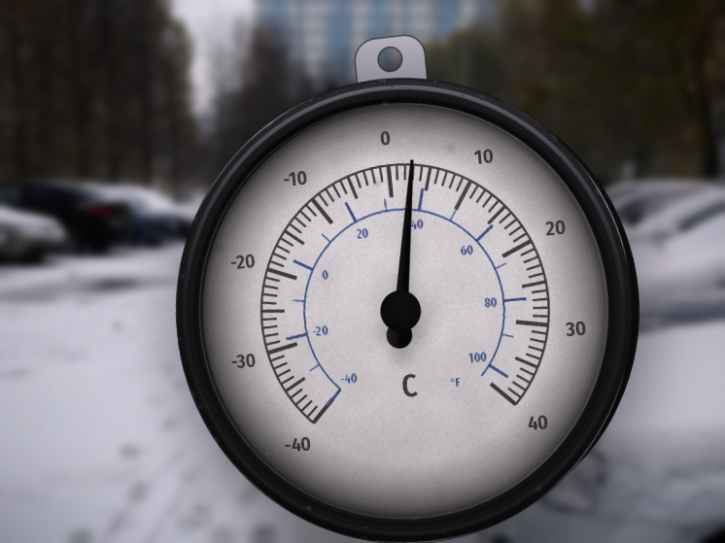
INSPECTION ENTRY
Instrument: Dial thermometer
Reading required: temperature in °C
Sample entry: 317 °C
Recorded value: 3 °C
